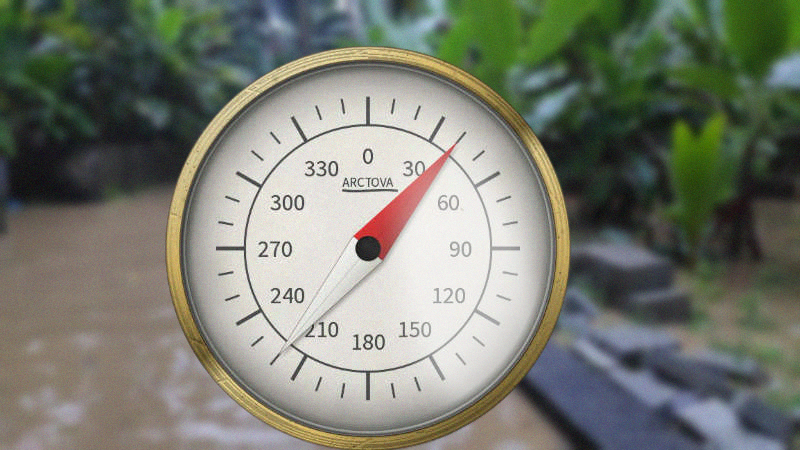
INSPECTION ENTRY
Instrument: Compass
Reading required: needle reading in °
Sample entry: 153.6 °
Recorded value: 40 °
